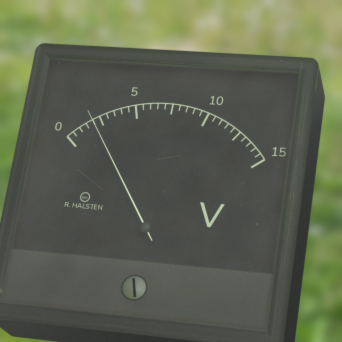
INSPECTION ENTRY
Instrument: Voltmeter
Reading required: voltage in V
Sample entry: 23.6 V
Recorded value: 2 V
